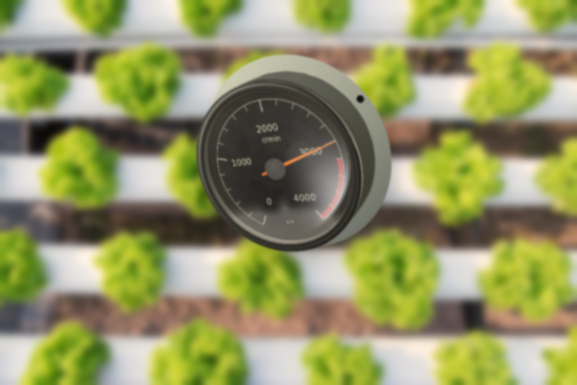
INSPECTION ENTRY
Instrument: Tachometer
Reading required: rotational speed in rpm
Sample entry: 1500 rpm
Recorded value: 3000 rpm
